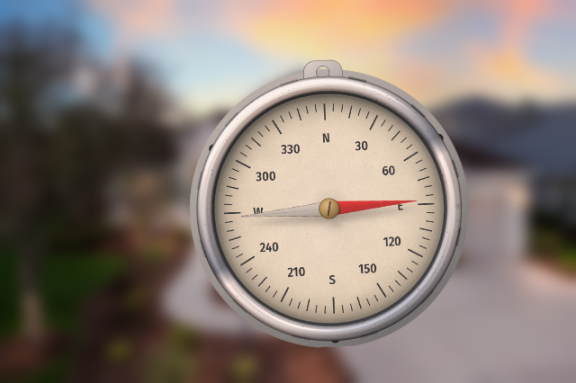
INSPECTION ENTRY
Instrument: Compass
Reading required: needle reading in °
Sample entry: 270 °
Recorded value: 87.5 °
